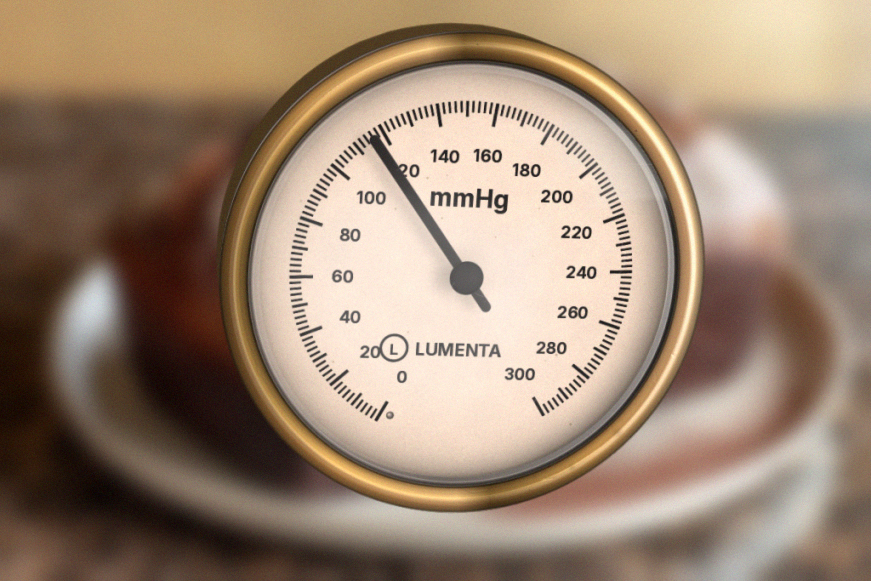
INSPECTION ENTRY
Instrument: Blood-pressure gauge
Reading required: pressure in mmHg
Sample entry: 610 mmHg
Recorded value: 116 mmHg
